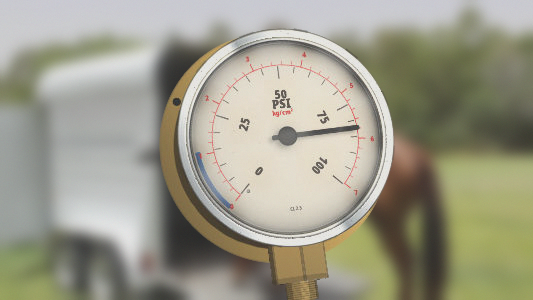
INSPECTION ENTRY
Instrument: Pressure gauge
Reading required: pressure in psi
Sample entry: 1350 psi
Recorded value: 82.5 psi
